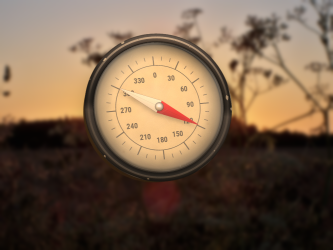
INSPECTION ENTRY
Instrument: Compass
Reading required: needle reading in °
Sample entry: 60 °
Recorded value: 120 °
